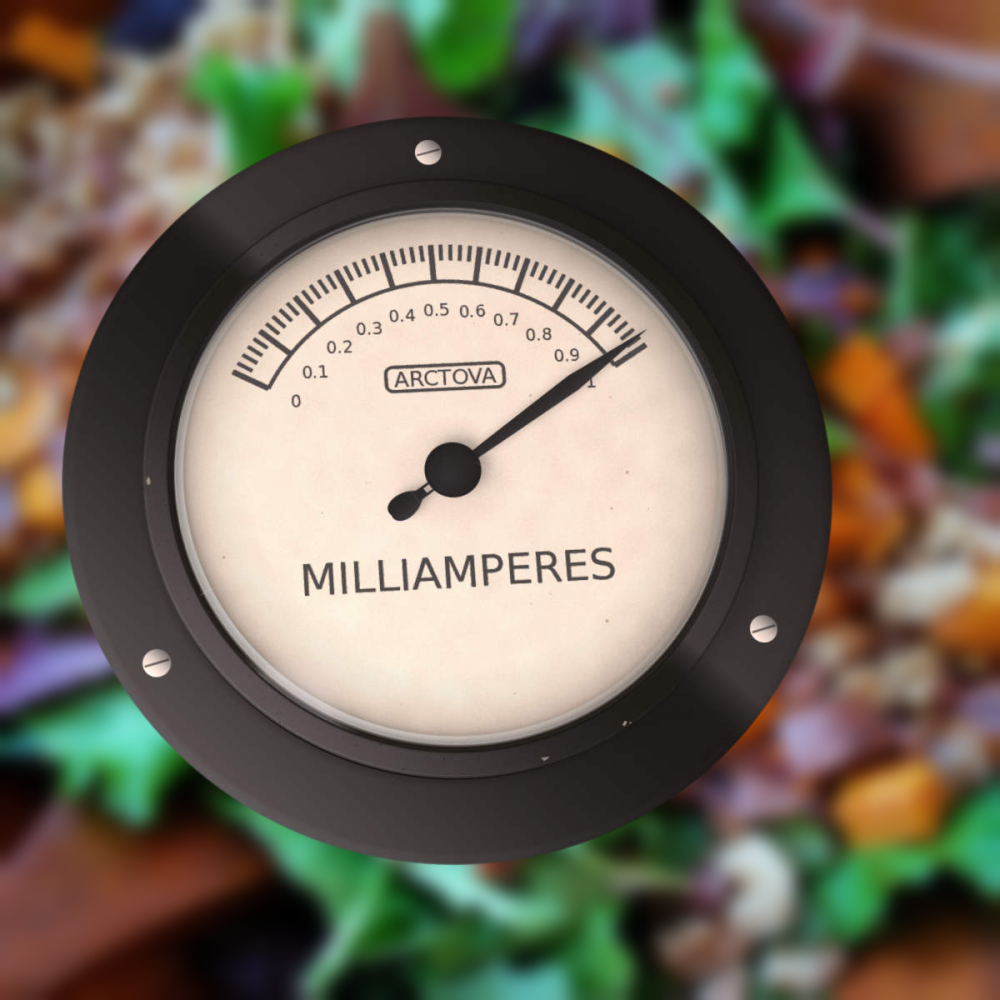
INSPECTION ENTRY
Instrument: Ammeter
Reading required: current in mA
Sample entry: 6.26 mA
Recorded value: 0.98 mA
